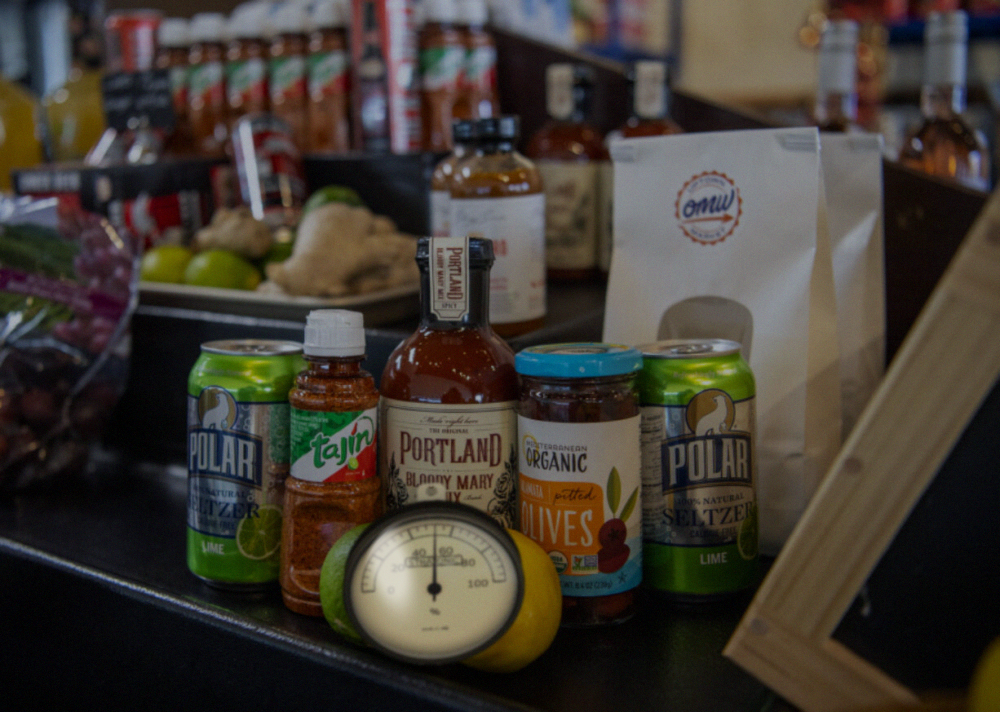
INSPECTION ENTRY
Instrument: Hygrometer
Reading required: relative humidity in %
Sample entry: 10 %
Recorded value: 52 %
